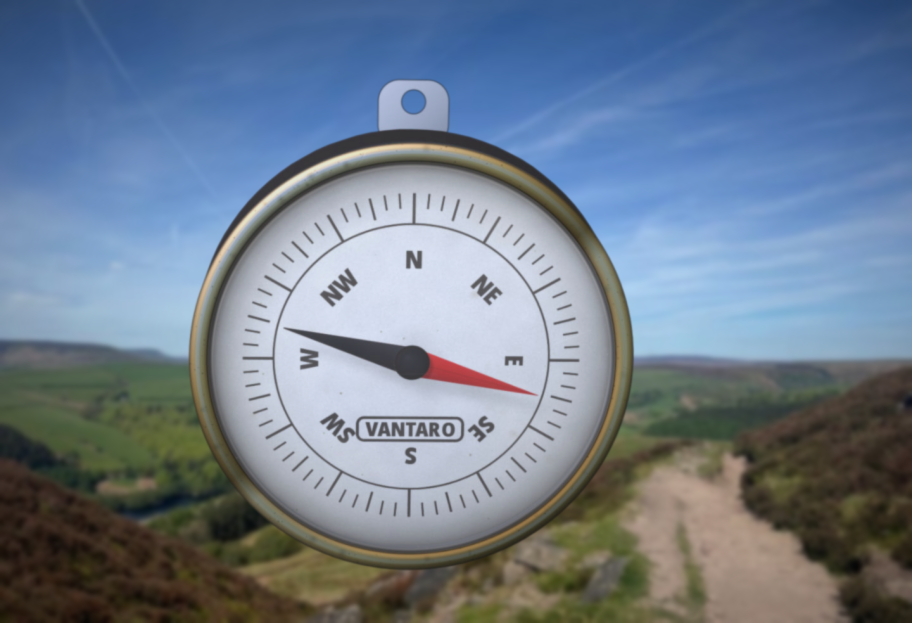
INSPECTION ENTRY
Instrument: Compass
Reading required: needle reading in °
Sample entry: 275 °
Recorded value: 105 °
